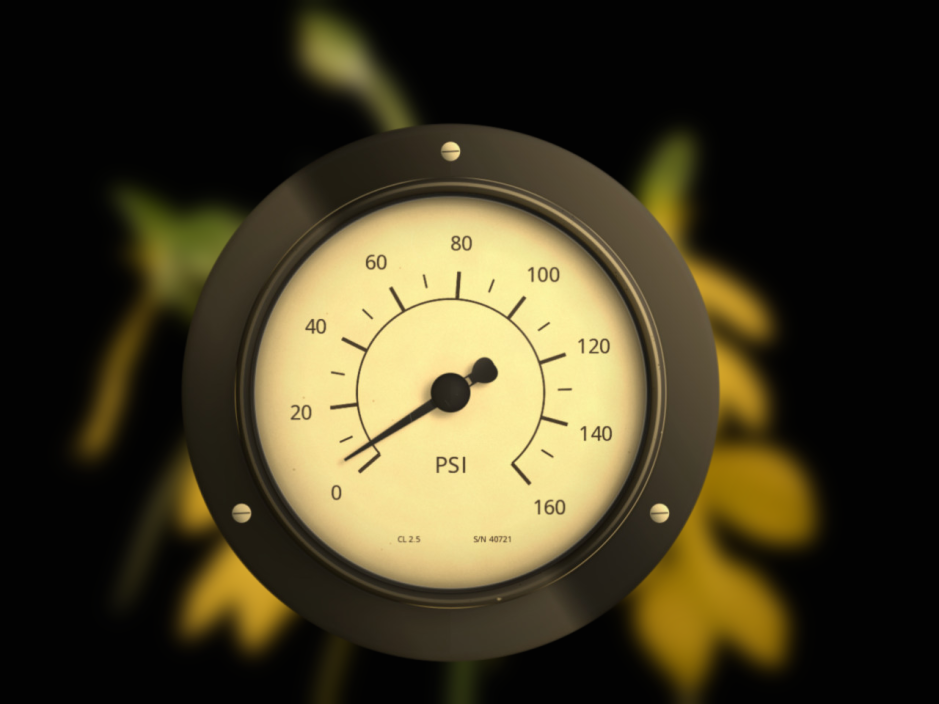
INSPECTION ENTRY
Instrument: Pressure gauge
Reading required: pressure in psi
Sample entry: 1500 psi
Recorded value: 5 psi
